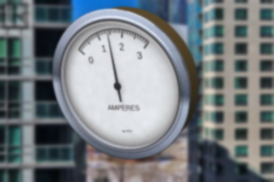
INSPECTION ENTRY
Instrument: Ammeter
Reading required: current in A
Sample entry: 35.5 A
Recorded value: 1.5 A
